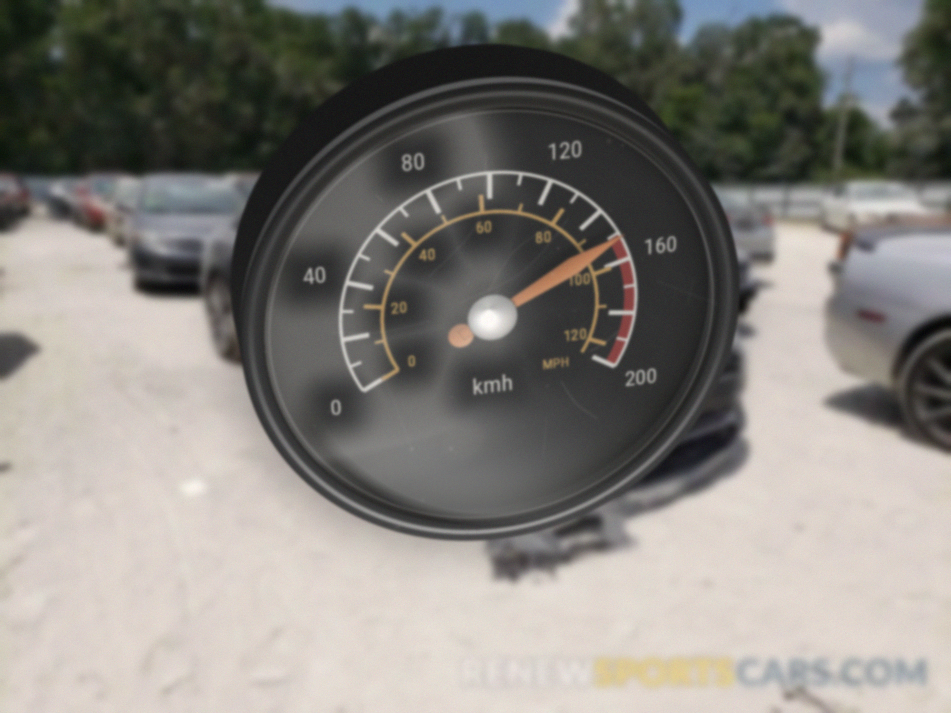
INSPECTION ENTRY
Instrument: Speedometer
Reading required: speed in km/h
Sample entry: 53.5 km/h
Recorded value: 150 km/h
